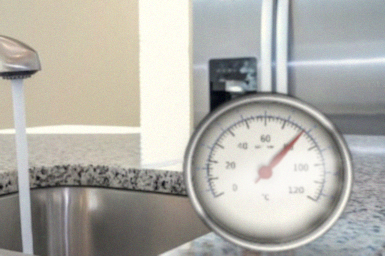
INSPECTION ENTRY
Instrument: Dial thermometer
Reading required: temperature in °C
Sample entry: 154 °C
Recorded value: 80 °C
